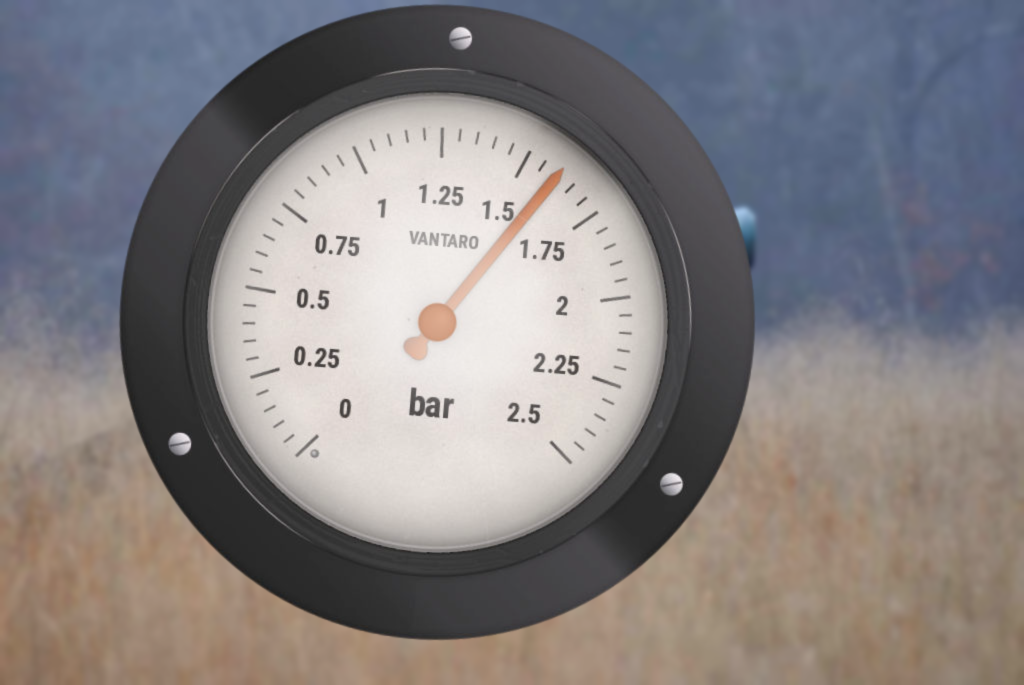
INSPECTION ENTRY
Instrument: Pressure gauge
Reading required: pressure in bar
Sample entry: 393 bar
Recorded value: 1.6 bar
